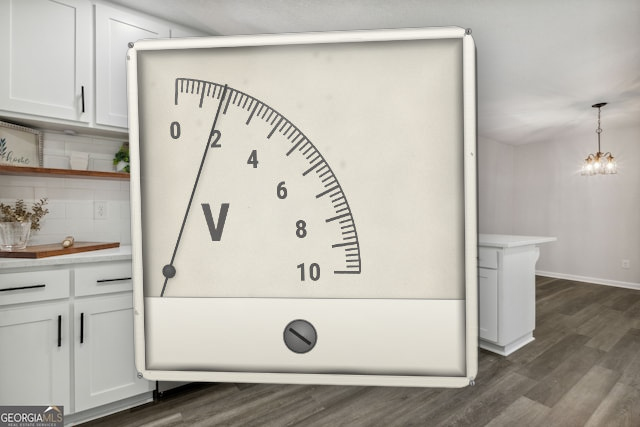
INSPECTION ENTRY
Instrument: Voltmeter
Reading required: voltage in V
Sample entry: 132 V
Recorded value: 1.8 V
